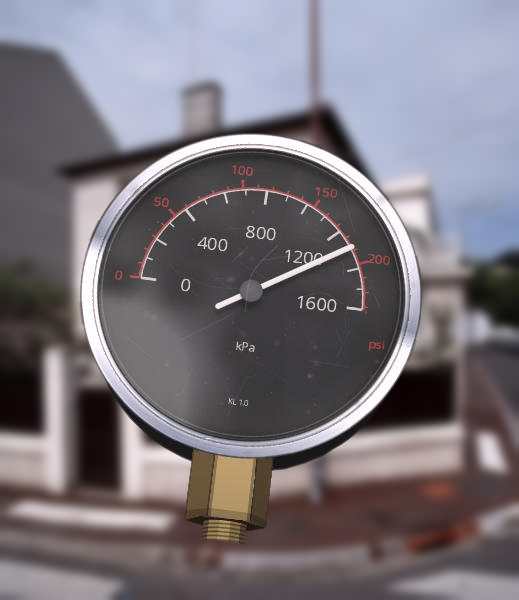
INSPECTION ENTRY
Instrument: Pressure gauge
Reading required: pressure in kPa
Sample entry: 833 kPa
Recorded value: 1300 kPa
